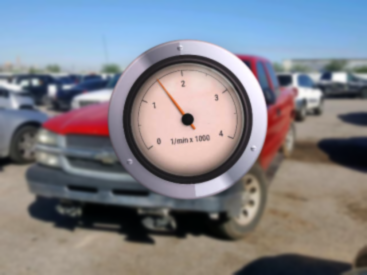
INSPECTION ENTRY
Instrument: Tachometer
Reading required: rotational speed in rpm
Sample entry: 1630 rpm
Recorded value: 1500 rpm
